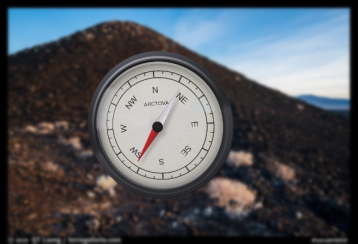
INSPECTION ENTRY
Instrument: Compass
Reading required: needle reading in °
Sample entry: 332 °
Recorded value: 215 °
